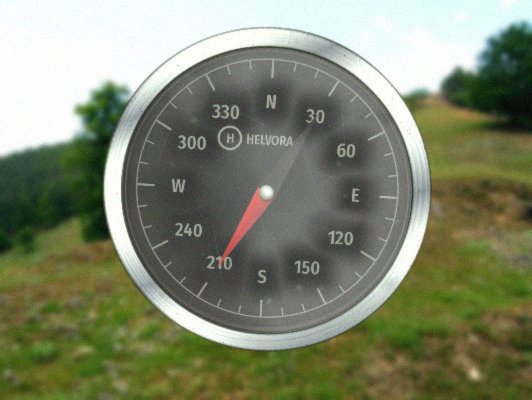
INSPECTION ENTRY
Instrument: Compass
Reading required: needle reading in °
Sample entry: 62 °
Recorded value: 210 °
